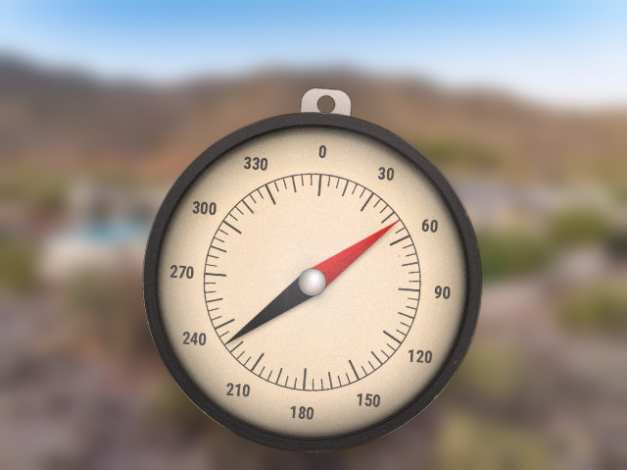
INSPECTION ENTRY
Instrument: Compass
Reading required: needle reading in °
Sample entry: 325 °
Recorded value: 50 °
